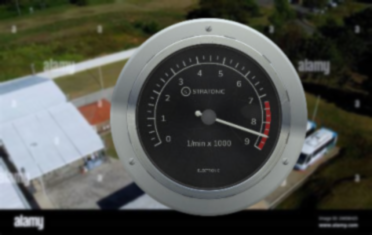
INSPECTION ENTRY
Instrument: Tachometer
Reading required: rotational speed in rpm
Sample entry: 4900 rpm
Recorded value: 8500 rpm
